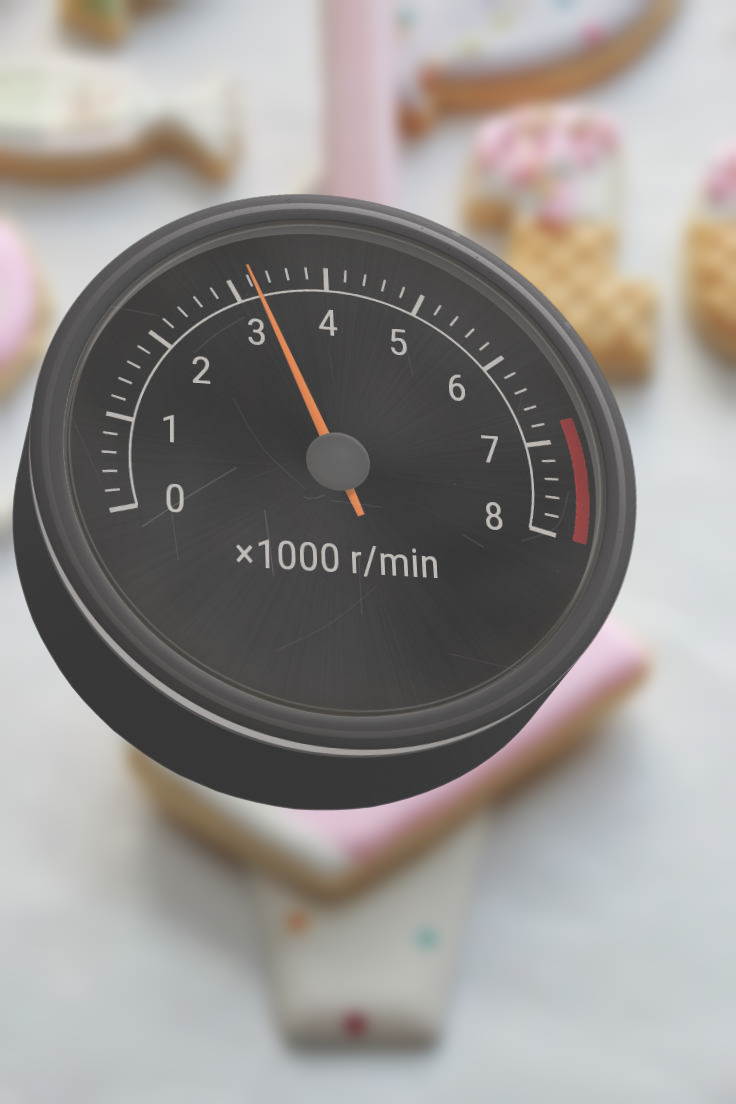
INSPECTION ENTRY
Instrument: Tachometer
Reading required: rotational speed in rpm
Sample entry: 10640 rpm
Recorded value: 3200 rpm
